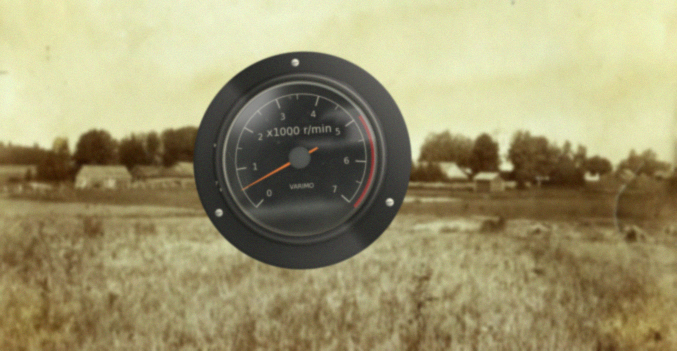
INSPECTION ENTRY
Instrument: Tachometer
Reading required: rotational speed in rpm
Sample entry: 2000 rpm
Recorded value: 500 rpm
